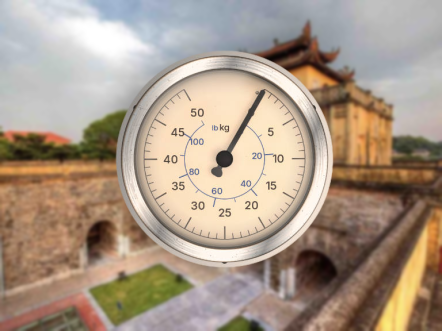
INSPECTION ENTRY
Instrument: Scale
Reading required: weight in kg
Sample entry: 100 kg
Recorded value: 0 kg
